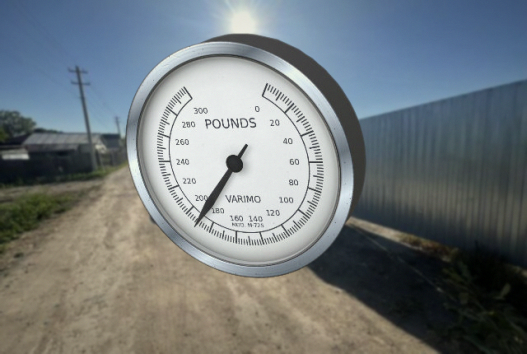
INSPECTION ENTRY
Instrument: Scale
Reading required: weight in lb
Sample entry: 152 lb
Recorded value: 190 lb
